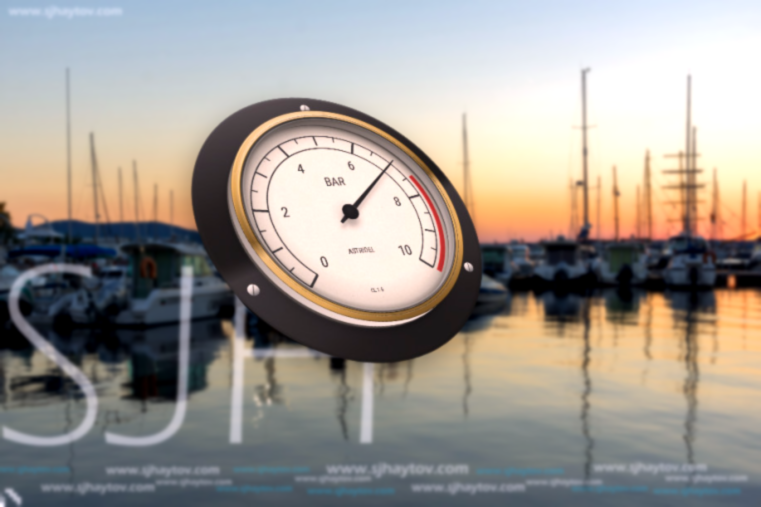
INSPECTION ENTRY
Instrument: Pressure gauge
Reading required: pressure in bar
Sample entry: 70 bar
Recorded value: 7 bar
